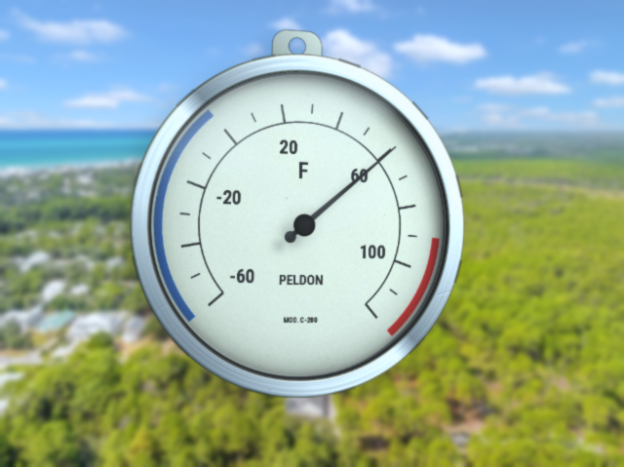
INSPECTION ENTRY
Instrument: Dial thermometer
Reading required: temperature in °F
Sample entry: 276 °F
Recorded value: 60 °F
